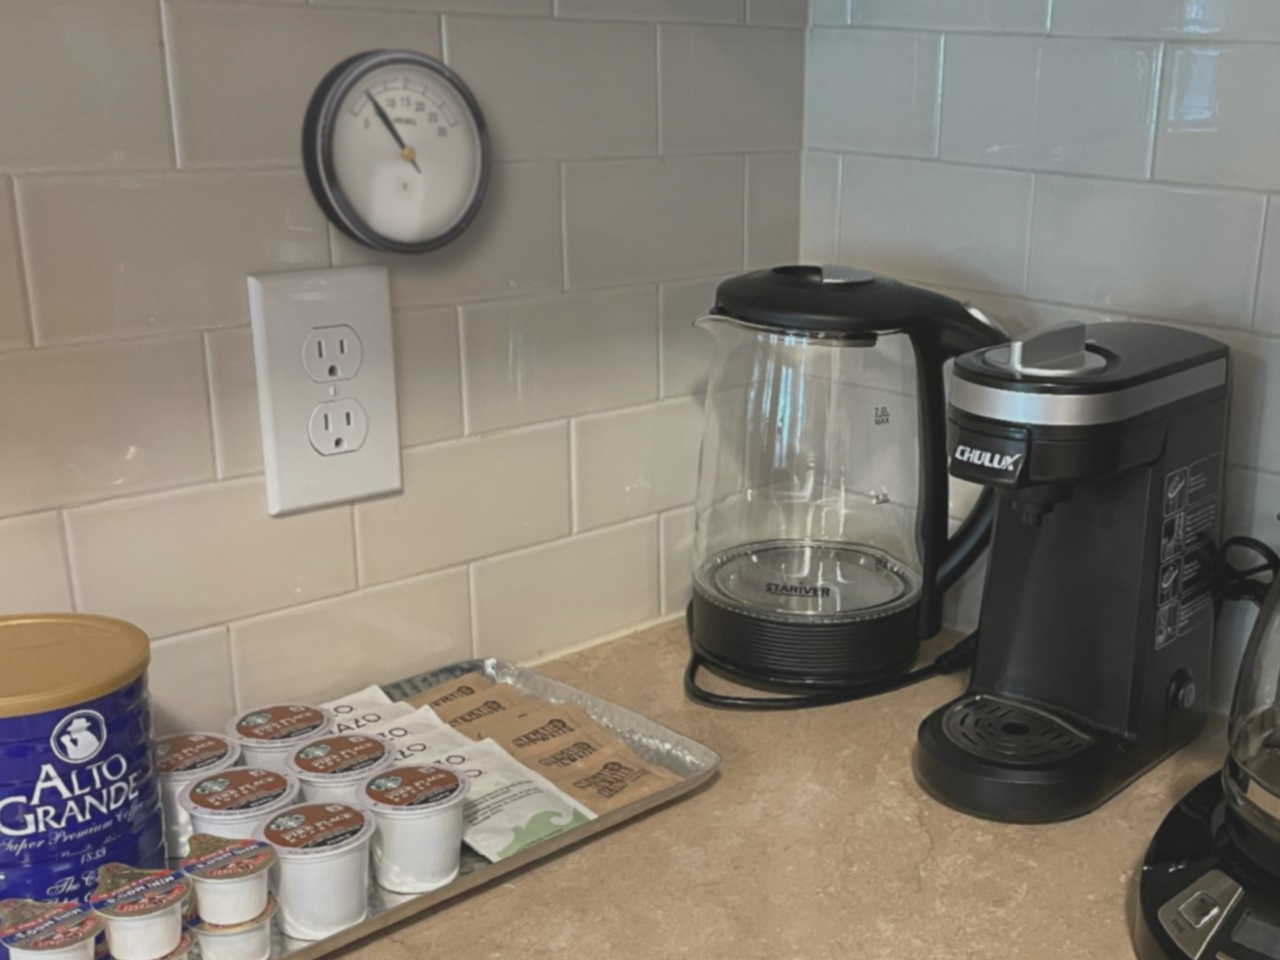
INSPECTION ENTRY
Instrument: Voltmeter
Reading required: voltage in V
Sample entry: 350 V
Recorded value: 5 V
